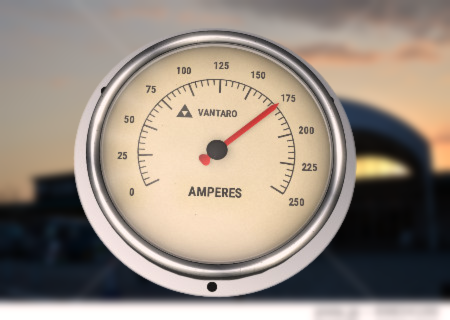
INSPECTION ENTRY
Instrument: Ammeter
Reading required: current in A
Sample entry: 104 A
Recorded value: 175 A
